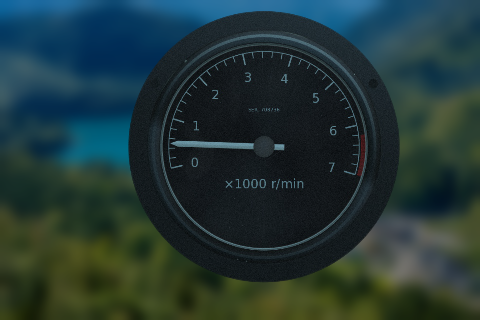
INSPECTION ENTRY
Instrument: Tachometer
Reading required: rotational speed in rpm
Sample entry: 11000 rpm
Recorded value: 500 rpm
